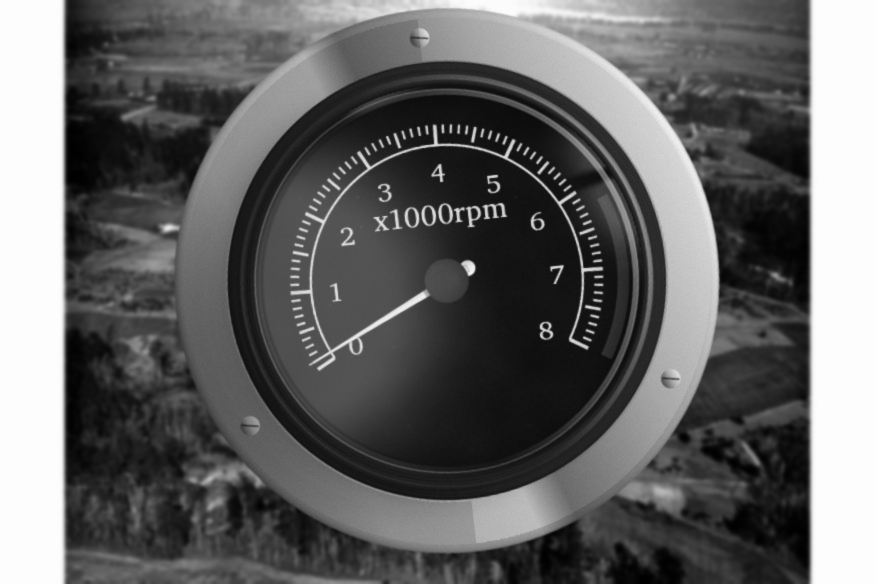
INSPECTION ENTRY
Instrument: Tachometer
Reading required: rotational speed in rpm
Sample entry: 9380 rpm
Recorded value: 100 rpm
